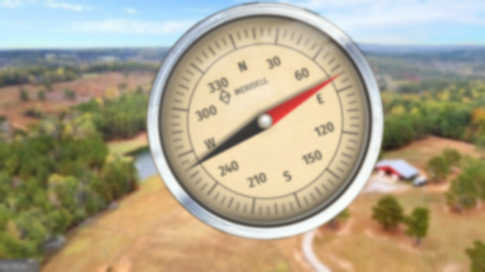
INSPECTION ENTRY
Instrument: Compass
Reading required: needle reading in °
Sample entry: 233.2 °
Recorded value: 80 °
